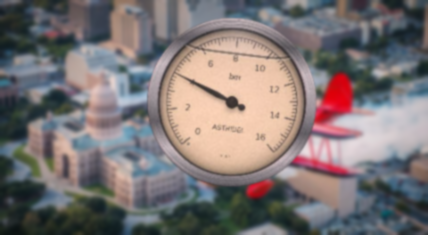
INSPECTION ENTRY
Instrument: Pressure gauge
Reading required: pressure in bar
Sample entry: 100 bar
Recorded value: 4 bar
